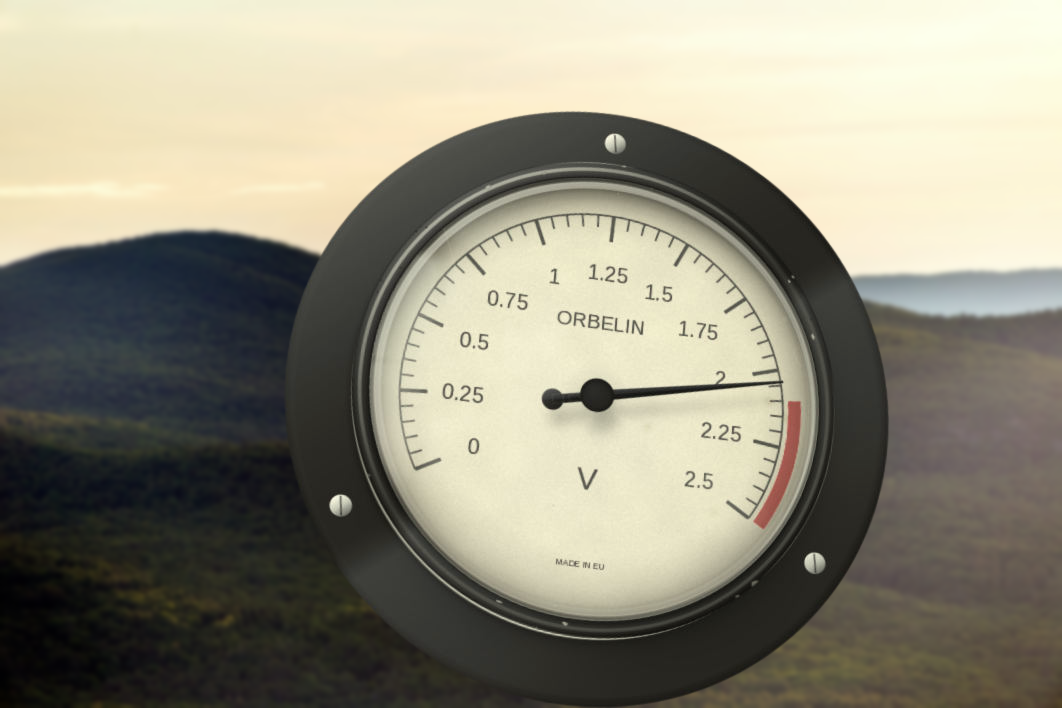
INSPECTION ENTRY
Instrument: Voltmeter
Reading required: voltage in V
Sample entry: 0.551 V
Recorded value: 2.05 V
